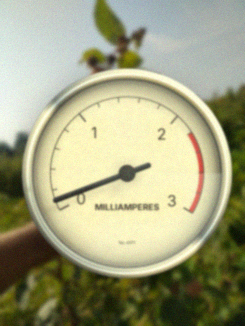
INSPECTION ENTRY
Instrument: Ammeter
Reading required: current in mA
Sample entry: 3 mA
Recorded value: 0.1 mA
